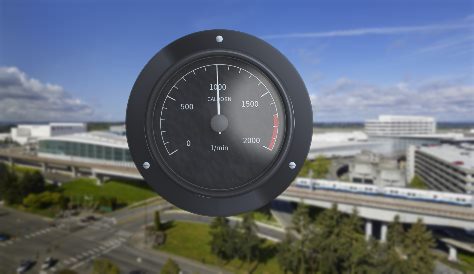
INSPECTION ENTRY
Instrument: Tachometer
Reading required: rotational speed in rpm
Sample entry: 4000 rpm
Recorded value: 1000 rpm
